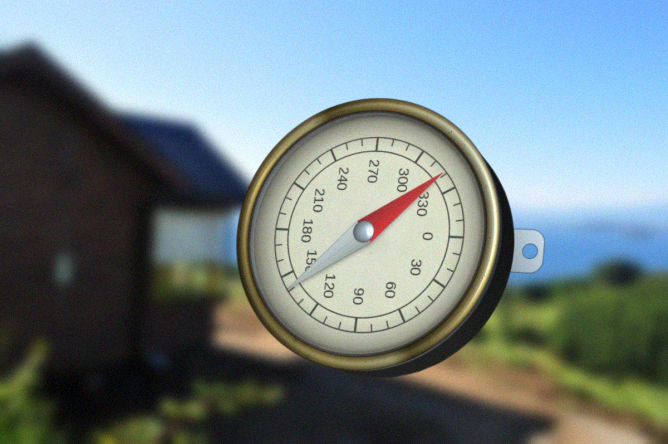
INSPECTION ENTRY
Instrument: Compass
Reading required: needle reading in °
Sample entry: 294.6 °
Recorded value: 320 °
